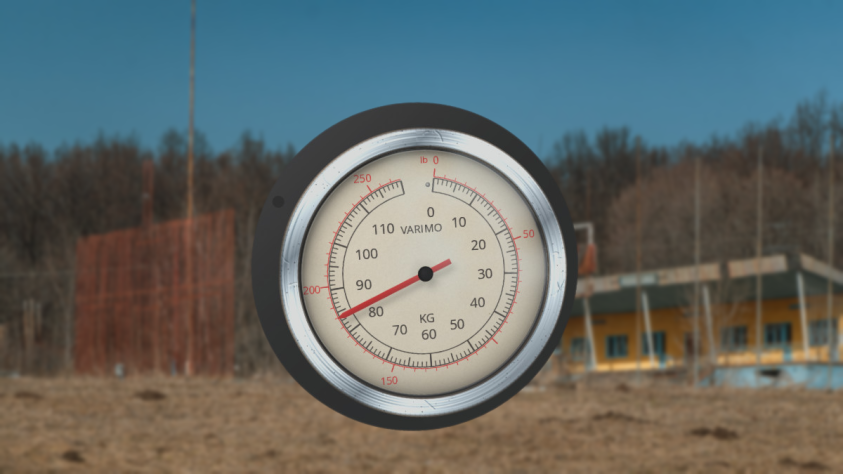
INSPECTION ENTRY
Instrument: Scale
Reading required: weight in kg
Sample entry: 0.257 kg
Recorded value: 84 kg
